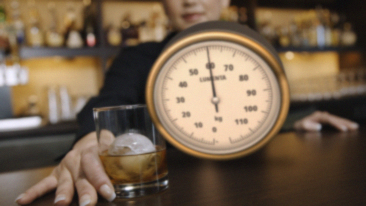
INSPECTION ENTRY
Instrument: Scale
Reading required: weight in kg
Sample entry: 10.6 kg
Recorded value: 60 kg
